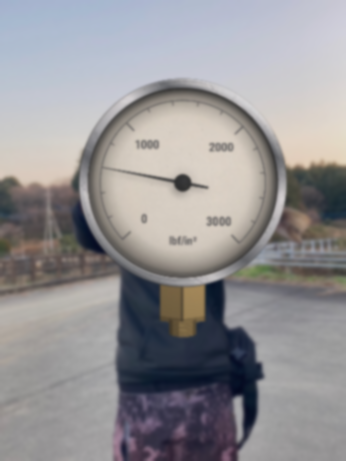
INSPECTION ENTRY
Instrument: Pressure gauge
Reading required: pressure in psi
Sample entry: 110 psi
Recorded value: 600 psi
